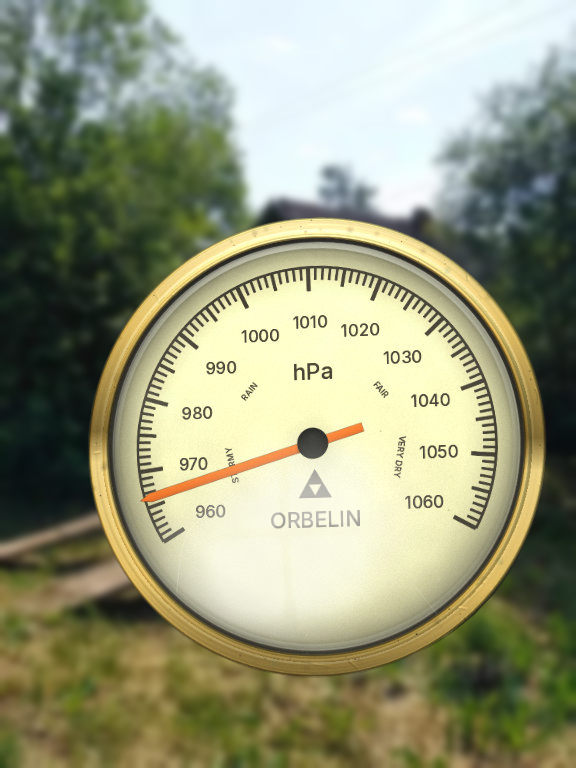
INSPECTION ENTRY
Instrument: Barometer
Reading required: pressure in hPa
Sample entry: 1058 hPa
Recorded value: 966 hPa
